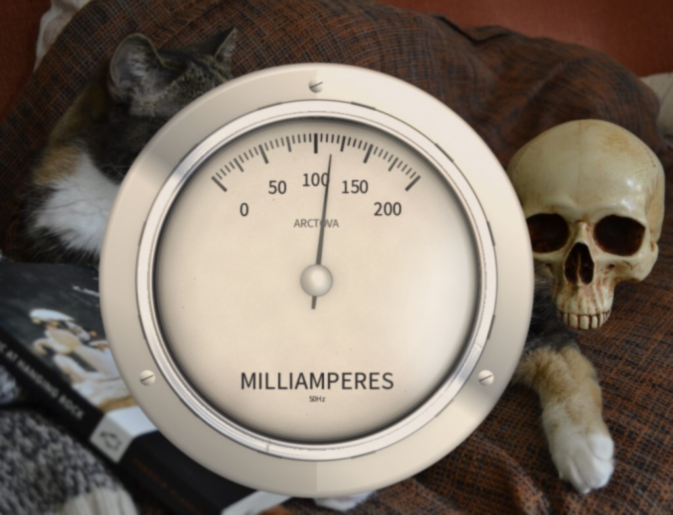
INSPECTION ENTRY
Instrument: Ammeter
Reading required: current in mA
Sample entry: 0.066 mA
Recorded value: 115 mA
